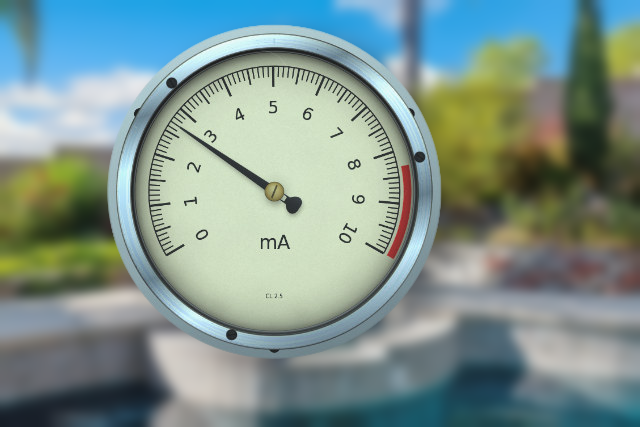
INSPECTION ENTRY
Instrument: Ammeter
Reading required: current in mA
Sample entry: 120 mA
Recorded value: 2.7 mA
